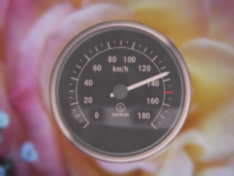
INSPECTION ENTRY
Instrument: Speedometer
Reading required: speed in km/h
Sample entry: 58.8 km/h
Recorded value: 135 km/h
